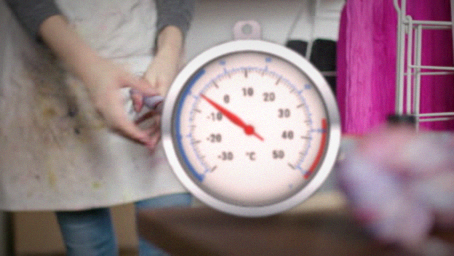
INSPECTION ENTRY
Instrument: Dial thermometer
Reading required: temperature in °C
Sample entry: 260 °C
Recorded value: -5 °C
